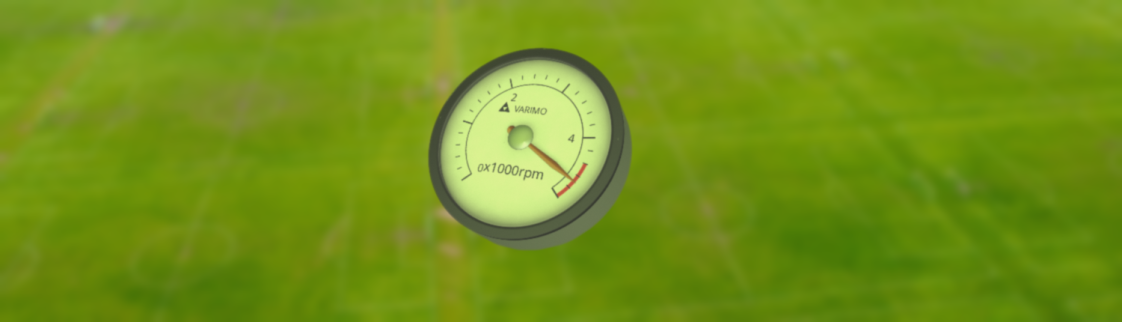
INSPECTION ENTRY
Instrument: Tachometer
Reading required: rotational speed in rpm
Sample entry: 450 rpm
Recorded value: 4700 rpm
